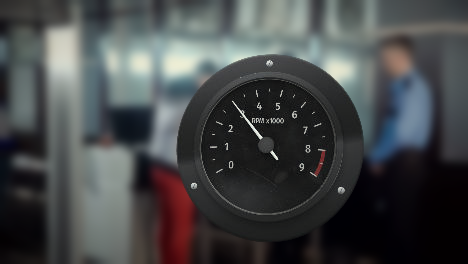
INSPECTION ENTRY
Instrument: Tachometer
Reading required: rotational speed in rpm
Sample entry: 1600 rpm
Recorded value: 3000 rpm
